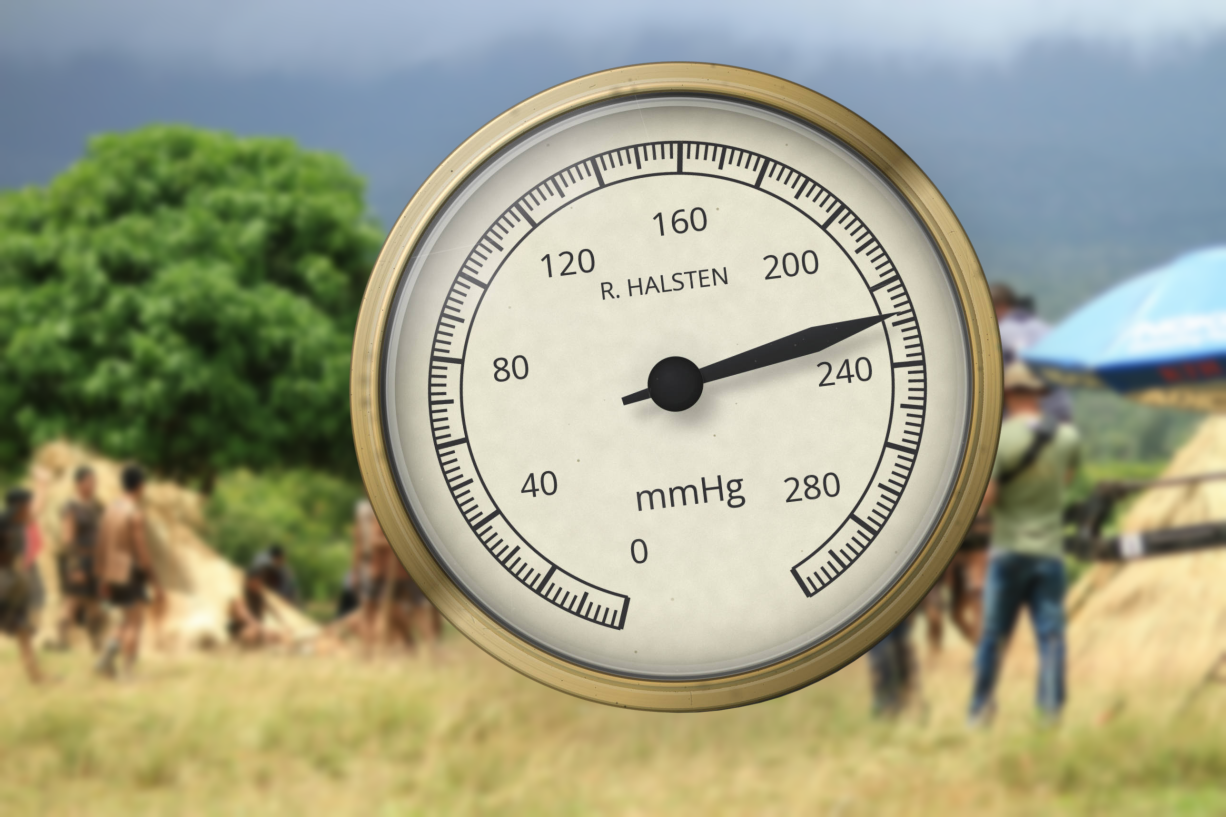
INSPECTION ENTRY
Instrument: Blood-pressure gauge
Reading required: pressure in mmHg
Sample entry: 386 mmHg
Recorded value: 228 mmHg
